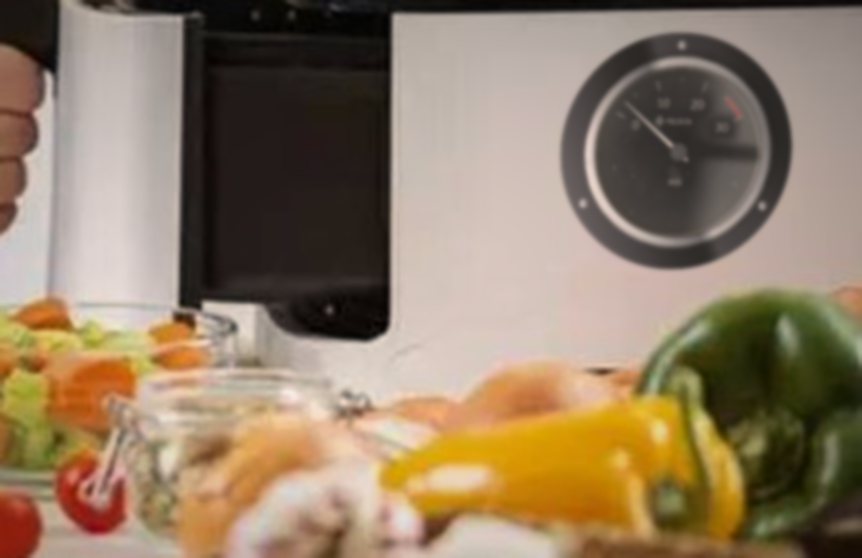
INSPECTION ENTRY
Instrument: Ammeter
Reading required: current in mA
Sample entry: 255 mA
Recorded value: 2.5 mA
